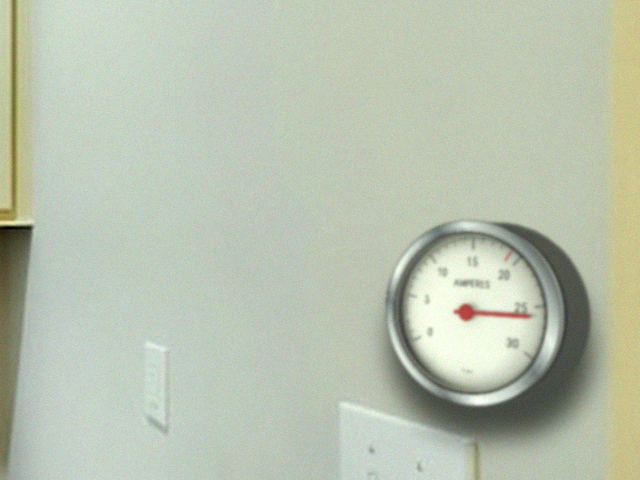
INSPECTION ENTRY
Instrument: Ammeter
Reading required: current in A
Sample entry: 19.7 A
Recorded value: 26 A
